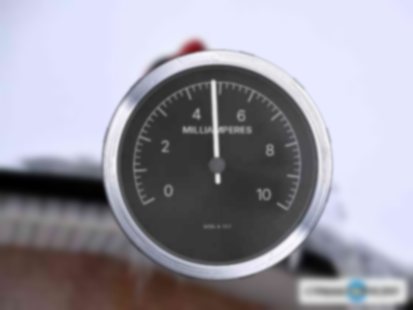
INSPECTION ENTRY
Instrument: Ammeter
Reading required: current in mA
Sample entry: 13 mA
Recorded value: 4.8 mA
